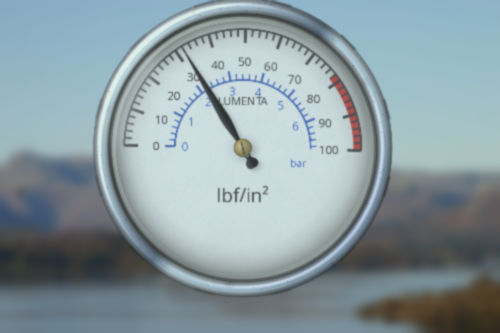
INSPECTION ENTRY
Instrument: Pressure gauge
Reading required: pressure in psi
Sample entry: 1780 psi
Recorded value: 32 psi
